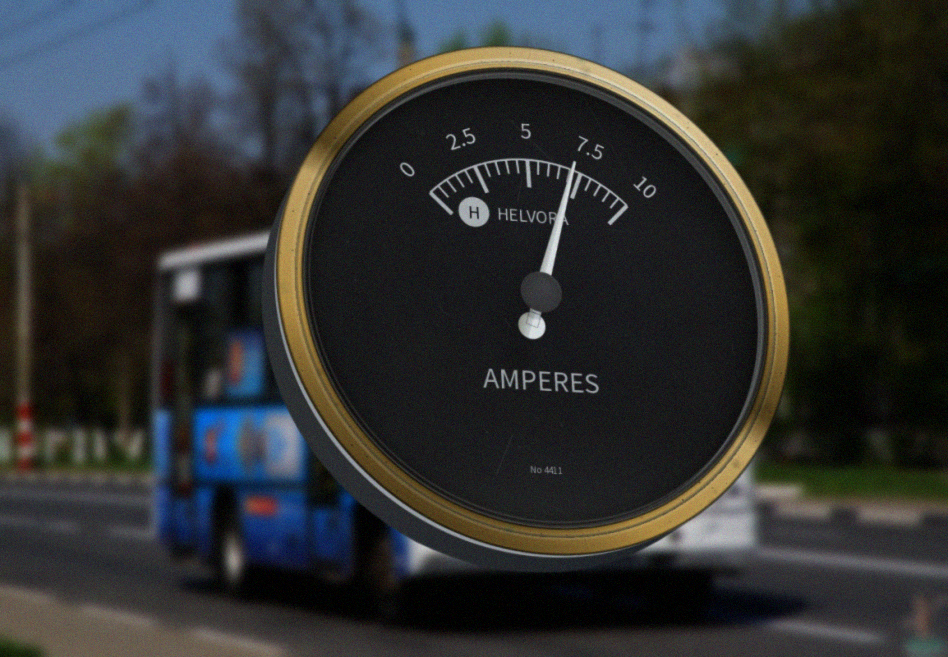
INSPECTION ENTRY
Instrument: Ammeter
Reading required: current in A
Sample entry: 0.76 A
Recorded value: 7 A
